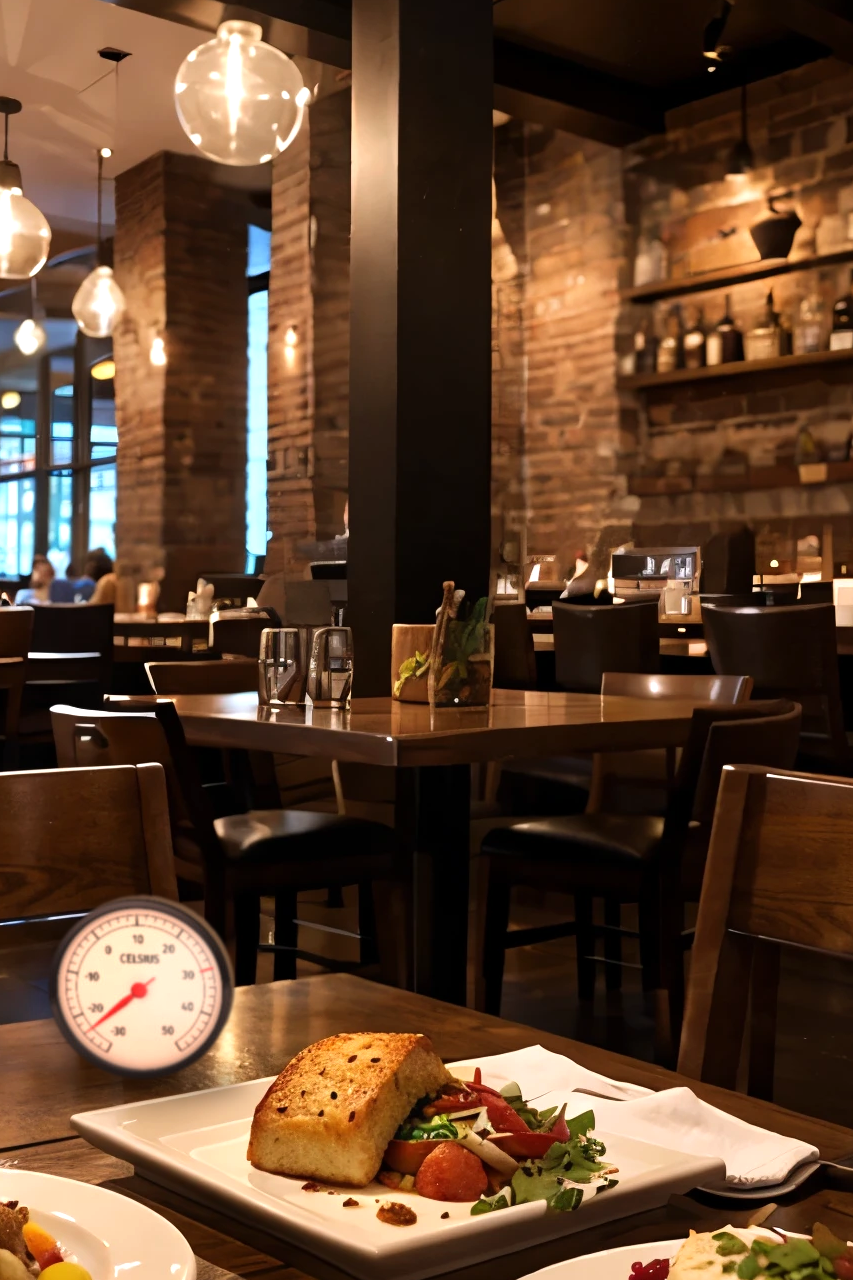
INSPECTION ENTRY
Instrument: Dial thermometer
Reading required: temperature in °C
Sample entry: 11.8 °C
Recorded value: -24 °C
